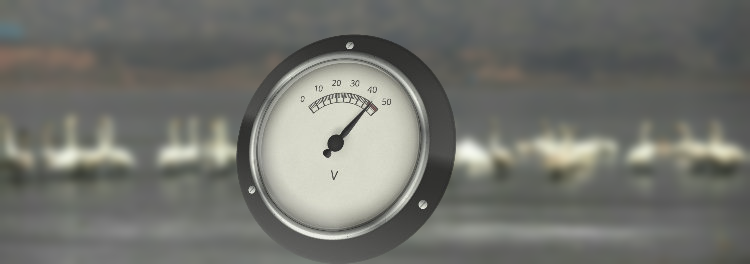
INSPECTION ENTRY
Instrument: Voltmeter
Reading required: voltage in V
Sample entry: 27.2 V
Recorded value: 45 V
